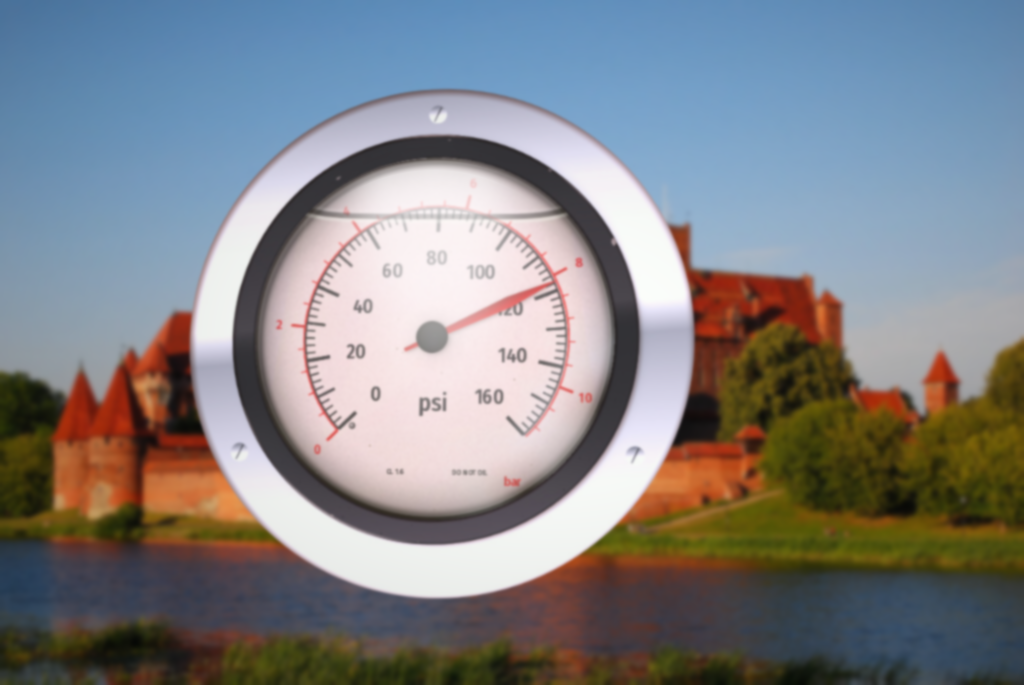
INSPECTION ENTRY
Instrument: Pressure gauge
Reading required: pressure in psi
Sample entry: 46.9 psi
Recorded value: 118 psi
